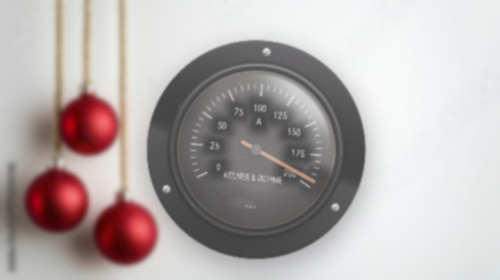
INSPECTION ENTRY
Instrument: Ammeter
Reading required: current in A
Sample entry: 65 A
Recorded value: 195 A
